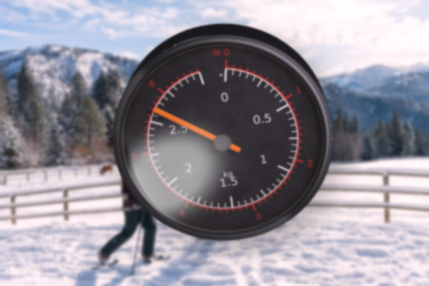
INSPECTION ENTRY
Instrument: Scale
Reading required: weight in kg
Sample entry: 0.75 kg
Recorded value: 2.6 kg
